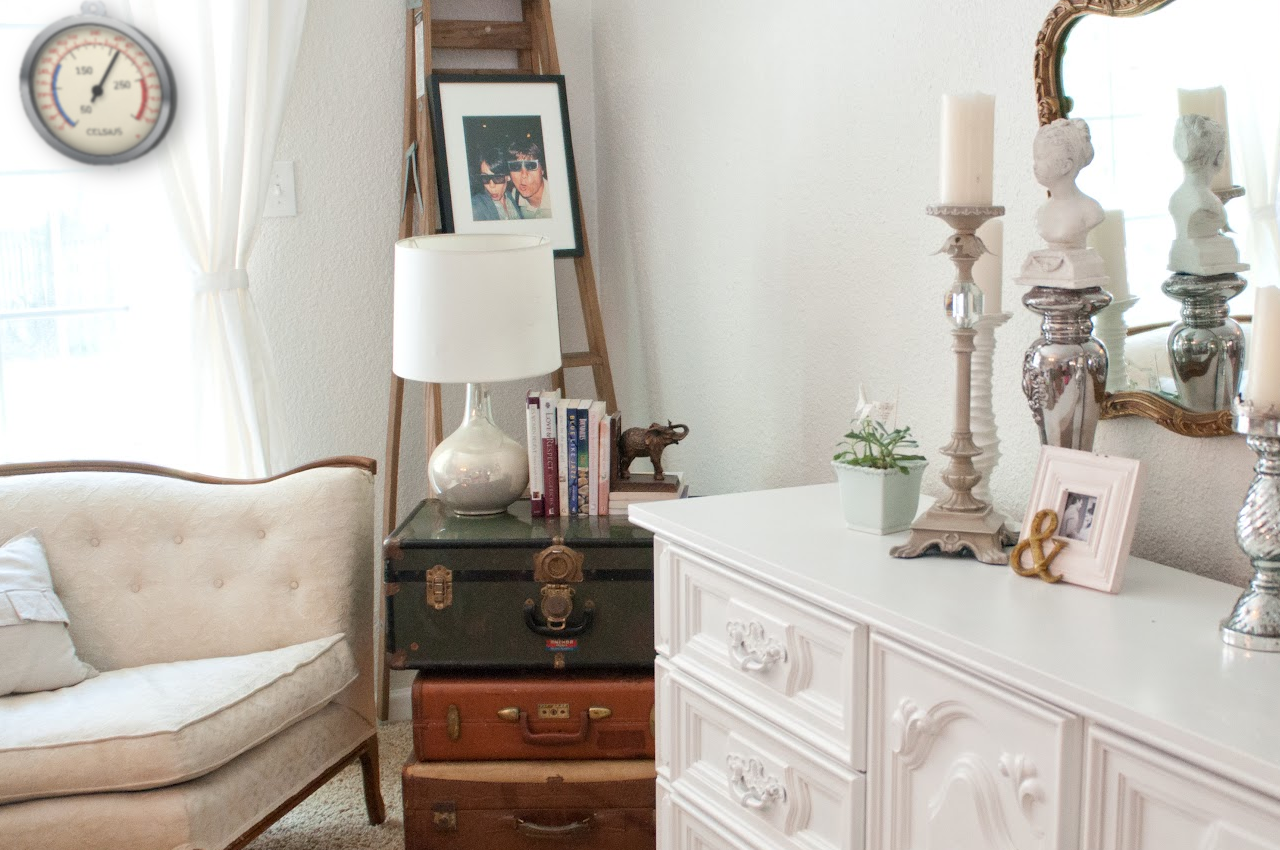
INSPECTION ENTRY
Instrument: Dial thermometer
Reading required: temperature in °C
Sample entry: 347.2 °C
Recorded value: 210 °C
